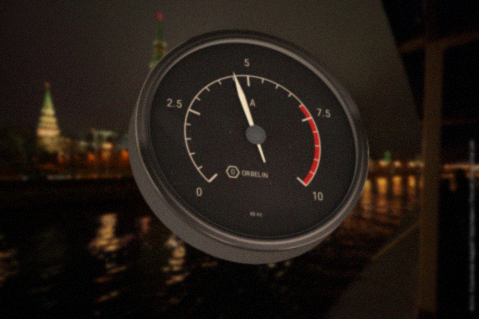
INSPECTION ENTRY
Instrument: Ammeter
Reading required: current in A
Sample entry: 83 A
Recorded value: 4.5 A
